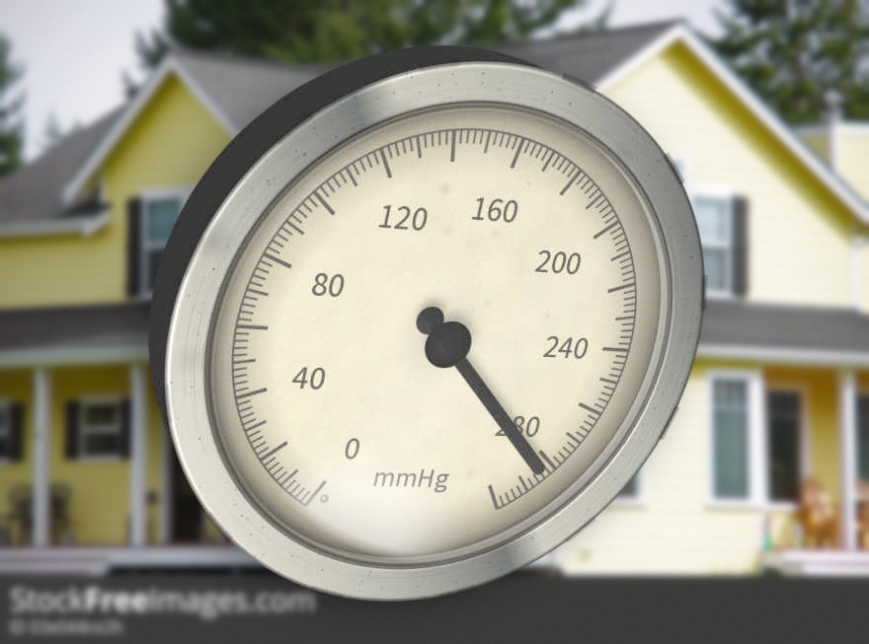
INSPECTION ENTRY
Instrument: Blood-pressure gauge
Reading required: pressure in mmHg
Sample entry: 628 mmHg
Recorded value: 284 mmHg
